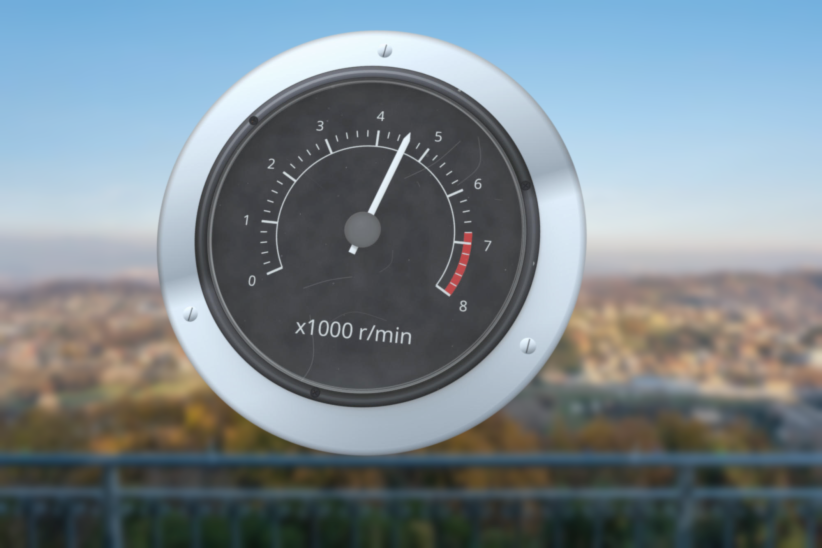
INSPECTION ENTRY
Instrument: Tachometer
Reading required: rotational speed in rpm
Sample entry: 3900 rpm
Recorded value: 4600 rpm
